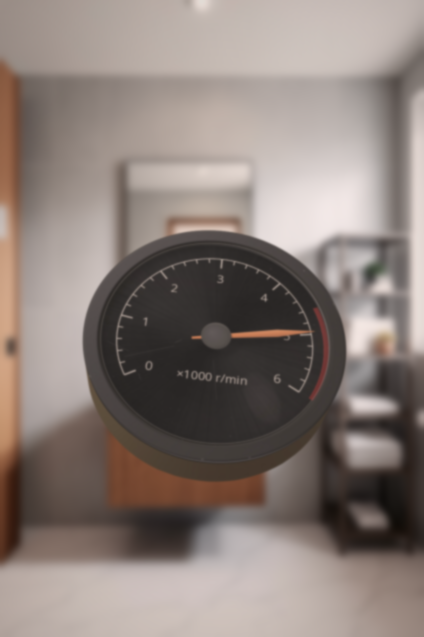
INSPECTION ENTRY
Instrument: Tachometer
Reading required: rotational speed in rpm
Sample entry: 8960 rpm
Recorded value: 5000 rpm
